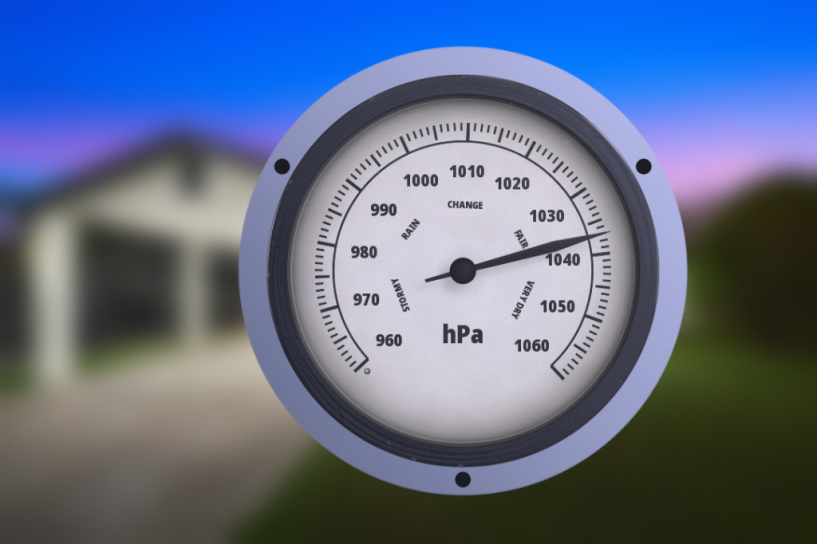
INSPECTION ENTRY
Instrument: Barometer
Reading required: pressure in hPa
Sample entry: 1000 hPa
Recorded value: 1037 hPa
